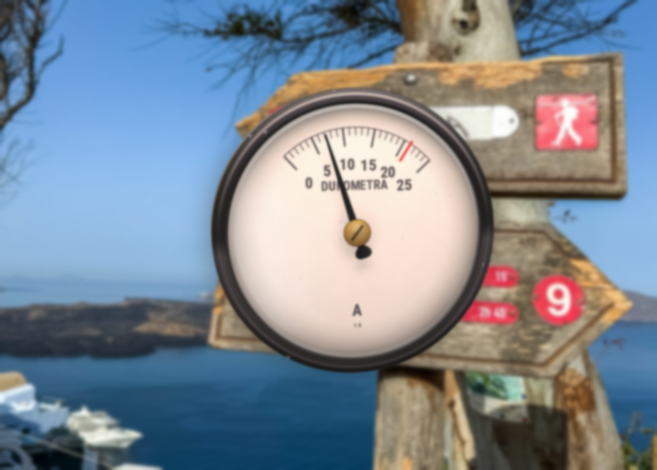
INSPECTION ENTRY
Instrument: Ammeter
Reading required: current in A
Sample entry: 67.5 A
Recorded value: 7 A
